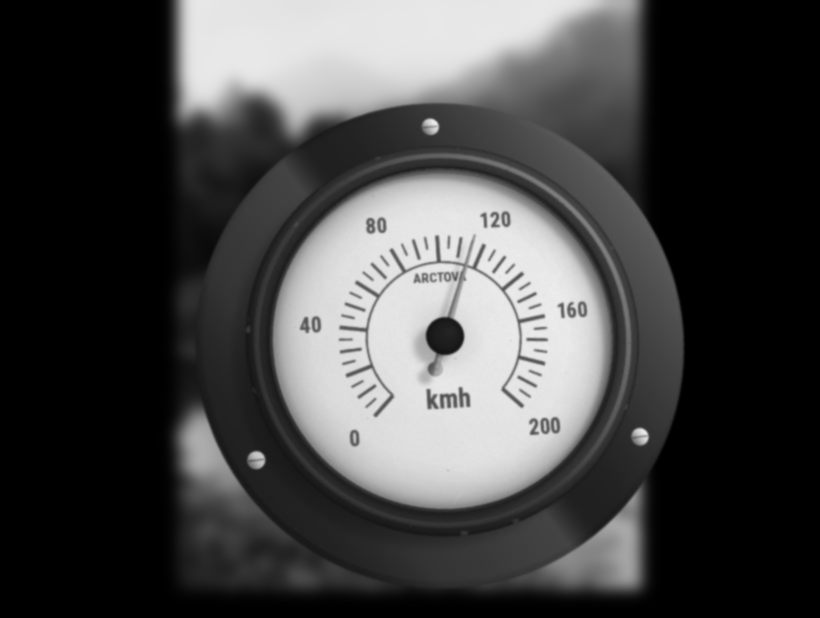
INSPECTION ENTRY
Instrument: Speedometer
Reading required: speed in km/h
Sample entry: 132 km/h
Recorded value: 115 km/h
